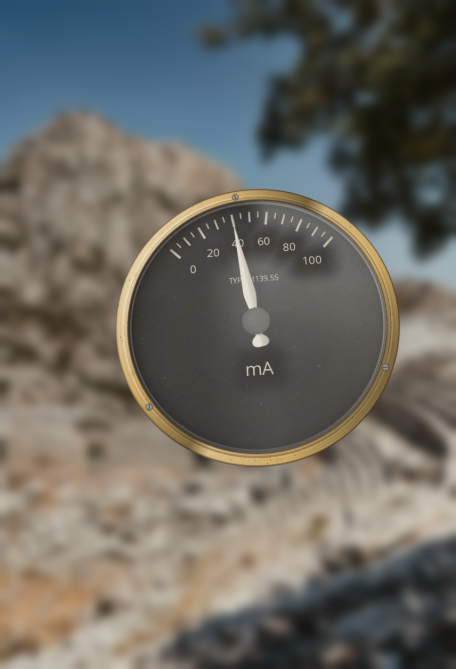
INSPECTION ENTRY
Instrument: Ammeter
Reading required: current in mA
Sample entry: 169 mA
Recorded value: 40 mA
